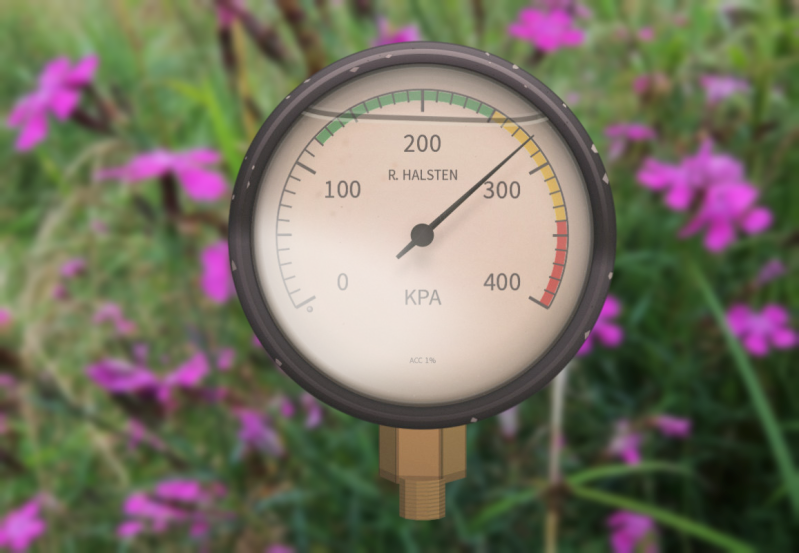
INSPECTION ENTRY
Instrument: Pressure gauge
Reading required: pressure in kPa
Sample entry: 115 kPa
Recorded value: 280 kPa
